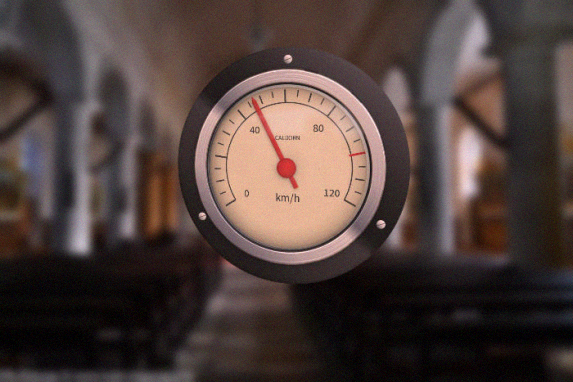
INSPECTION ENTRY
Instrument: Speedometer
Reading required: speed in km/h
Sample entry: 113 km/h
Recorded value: 47.5 km/h
